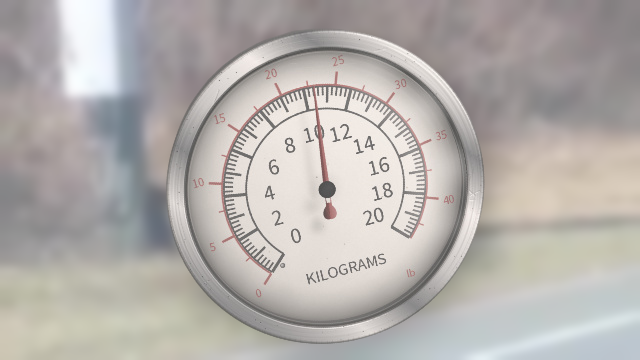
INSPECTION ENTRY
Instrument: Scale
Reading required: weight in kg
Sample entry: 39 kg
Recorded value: 10.4 kg
